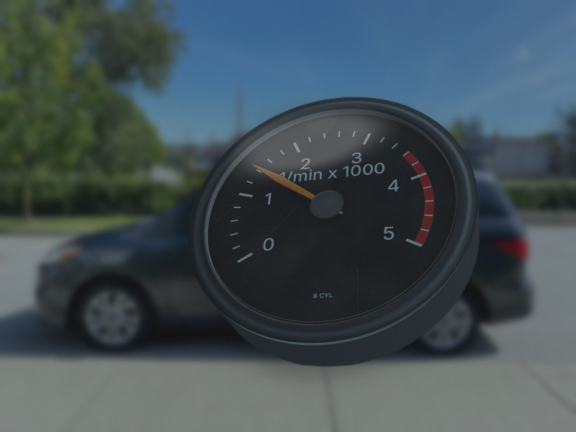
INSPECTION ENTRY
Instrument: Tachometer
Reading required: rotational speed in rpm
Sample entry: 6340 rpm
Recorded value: 1400 rpm
